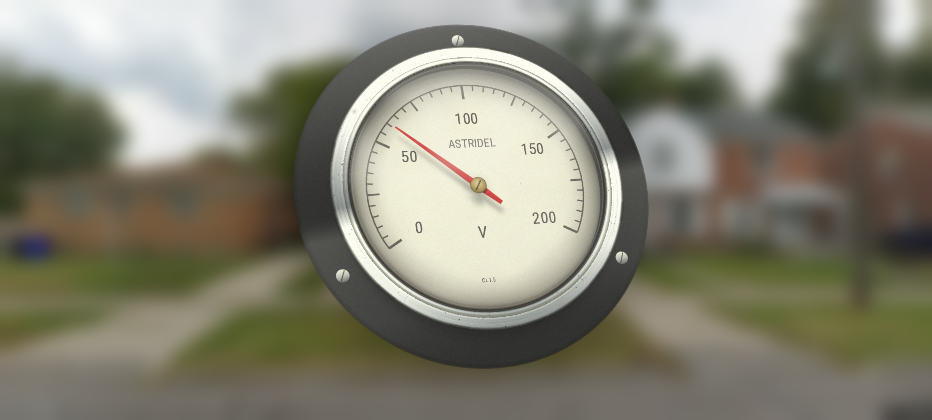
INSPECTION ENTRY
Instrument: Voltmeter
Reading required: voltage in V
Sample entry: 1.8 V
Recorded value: 60 V
